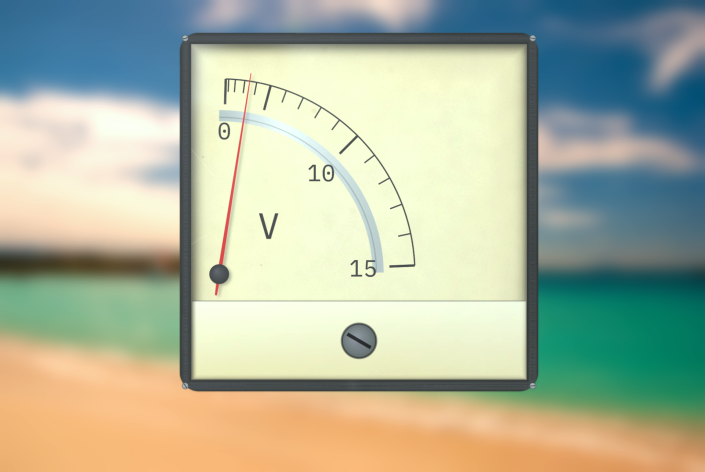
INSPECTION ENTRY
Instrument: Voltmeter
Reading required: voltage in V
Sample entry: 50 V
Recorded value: 3.5 V
